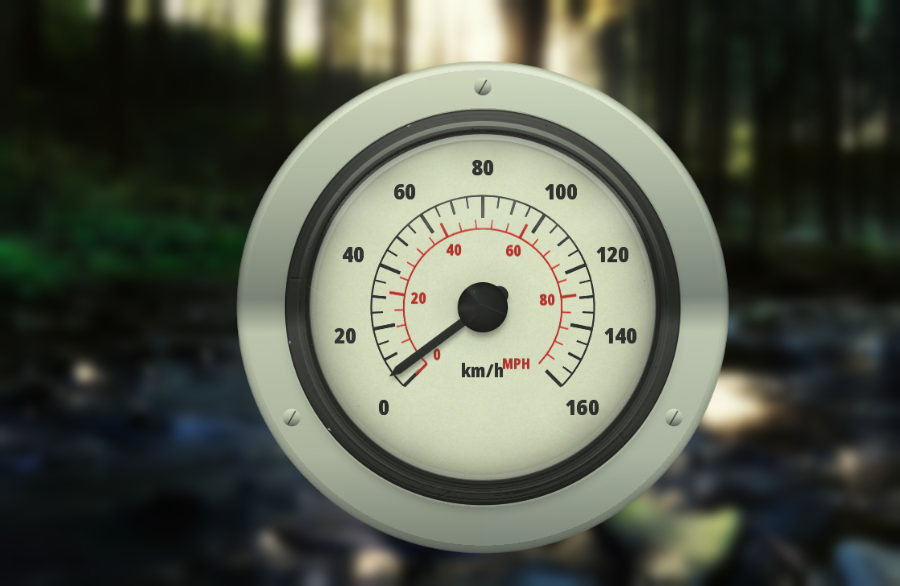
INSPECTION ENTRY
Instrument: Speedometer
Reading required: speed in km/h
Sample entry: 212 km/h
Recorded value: 5 km/h
